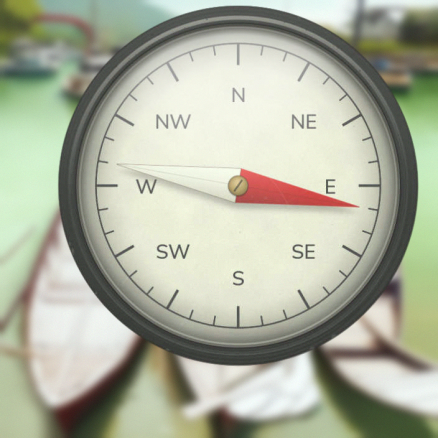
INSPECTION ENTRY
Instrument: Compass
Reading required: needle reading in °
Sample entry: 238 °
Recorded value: 100 °
